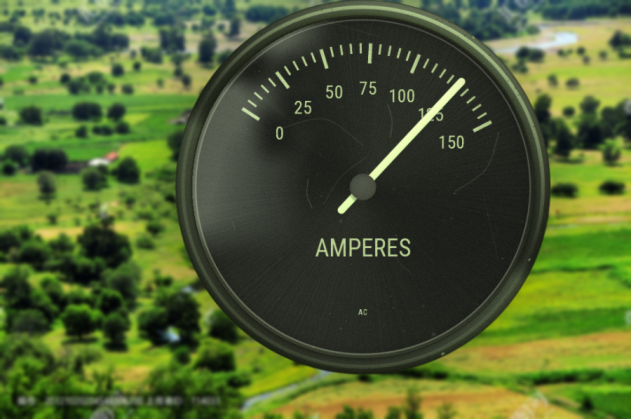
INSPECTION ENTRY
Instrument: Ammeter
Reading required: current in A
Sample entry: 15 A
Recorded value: 125 A
